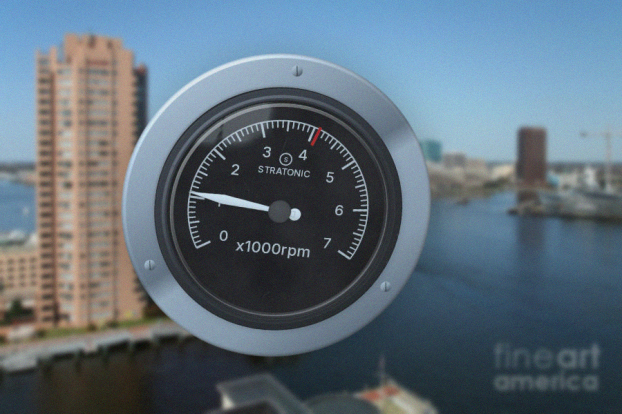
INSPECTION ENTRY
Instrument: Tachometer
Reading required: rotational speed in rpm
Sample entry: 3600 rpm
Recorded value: 1100 rpm
